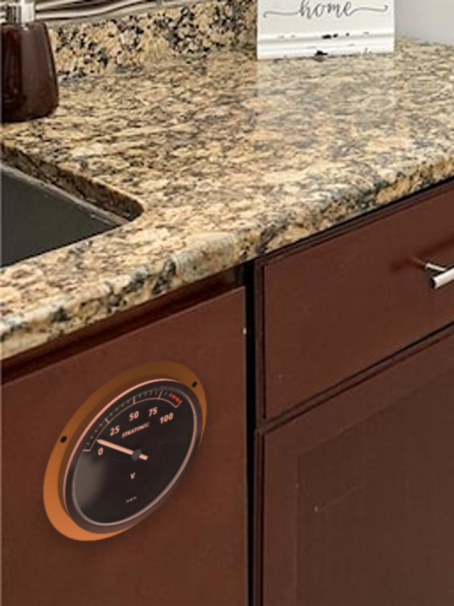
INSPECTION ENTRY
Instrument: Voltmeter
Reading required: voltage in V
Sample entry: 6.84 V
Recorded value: 10 V
